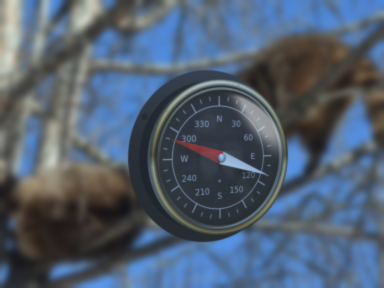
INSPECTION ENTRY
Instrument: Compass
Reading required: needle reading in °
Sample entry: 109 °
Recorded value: 290 °
